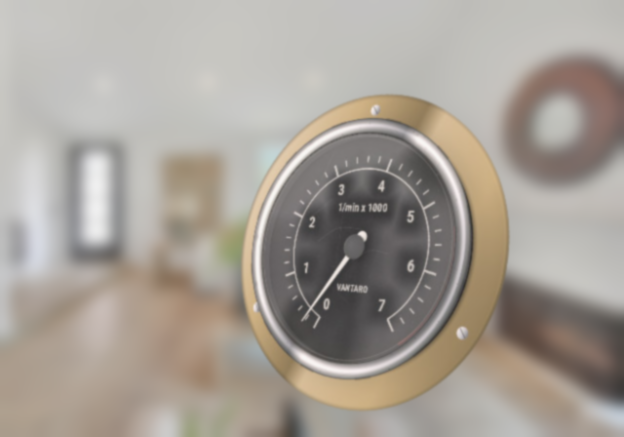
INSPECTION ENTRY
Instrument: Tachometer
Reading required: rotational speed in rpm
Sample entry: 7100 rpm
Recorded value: 200 rpm
